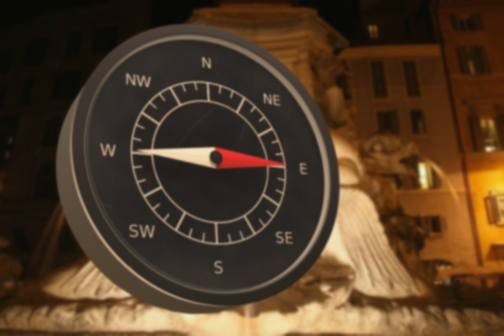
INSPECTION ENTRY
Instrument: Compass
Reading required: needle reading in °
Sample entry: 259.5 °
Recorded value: 90 °
